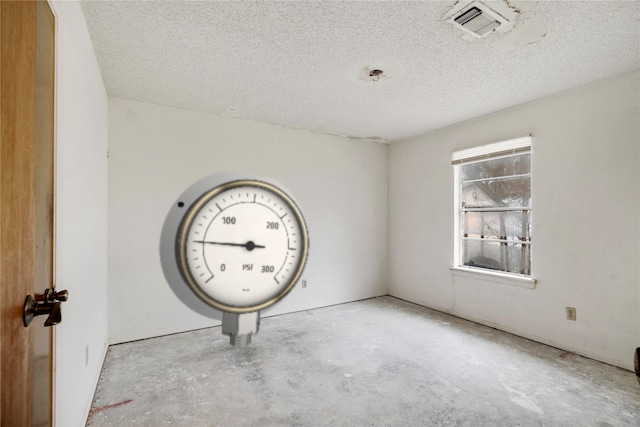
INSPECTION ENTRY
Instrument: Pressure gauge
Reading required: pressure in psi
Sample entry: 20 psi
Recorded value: 50 psi
